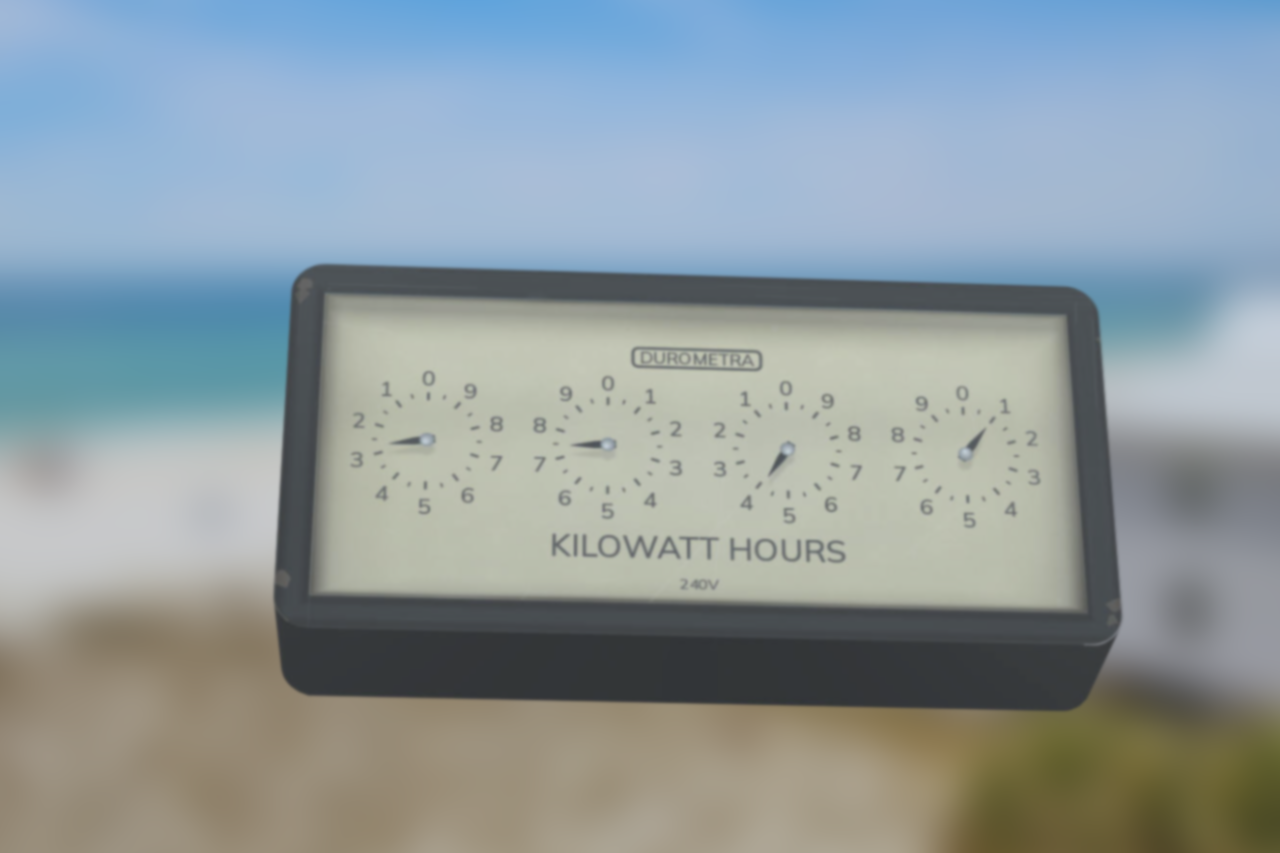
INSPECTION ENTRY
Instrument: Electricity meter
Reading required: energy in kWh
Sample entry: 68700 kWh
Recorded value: 2741 kWh
